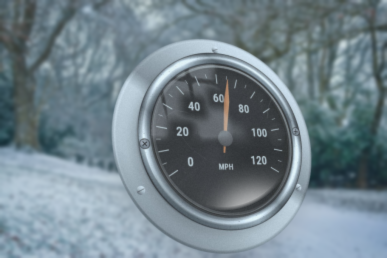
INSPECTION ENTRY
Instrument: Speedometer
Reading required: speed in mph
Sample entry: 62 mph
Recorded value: 65 mph
